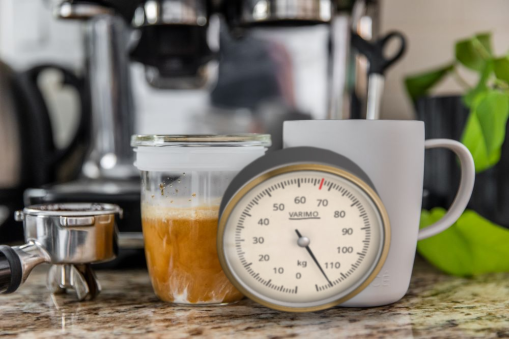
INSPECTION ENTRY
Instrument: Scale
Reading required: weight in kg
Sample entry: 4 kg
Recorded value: 115 kg
